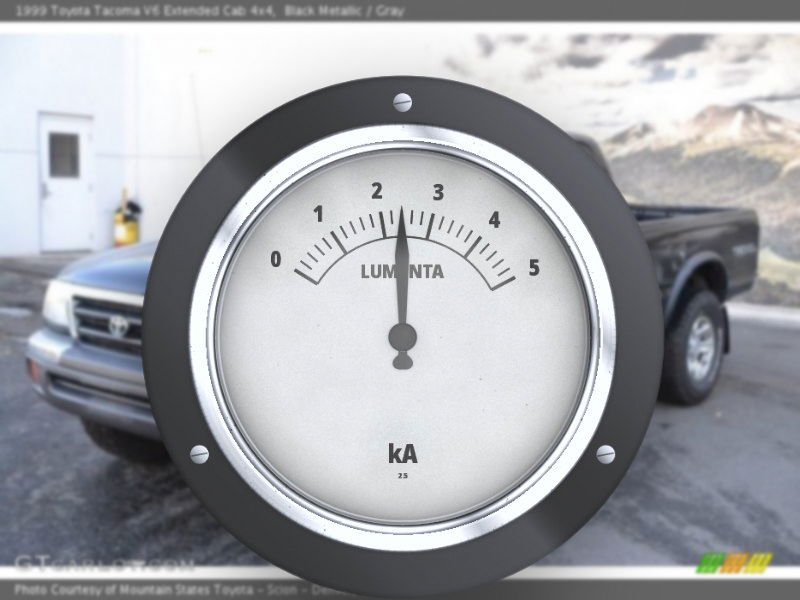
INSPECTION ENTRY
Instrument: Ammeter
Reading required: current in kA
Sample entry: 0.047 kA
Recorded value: 2.4 kA
